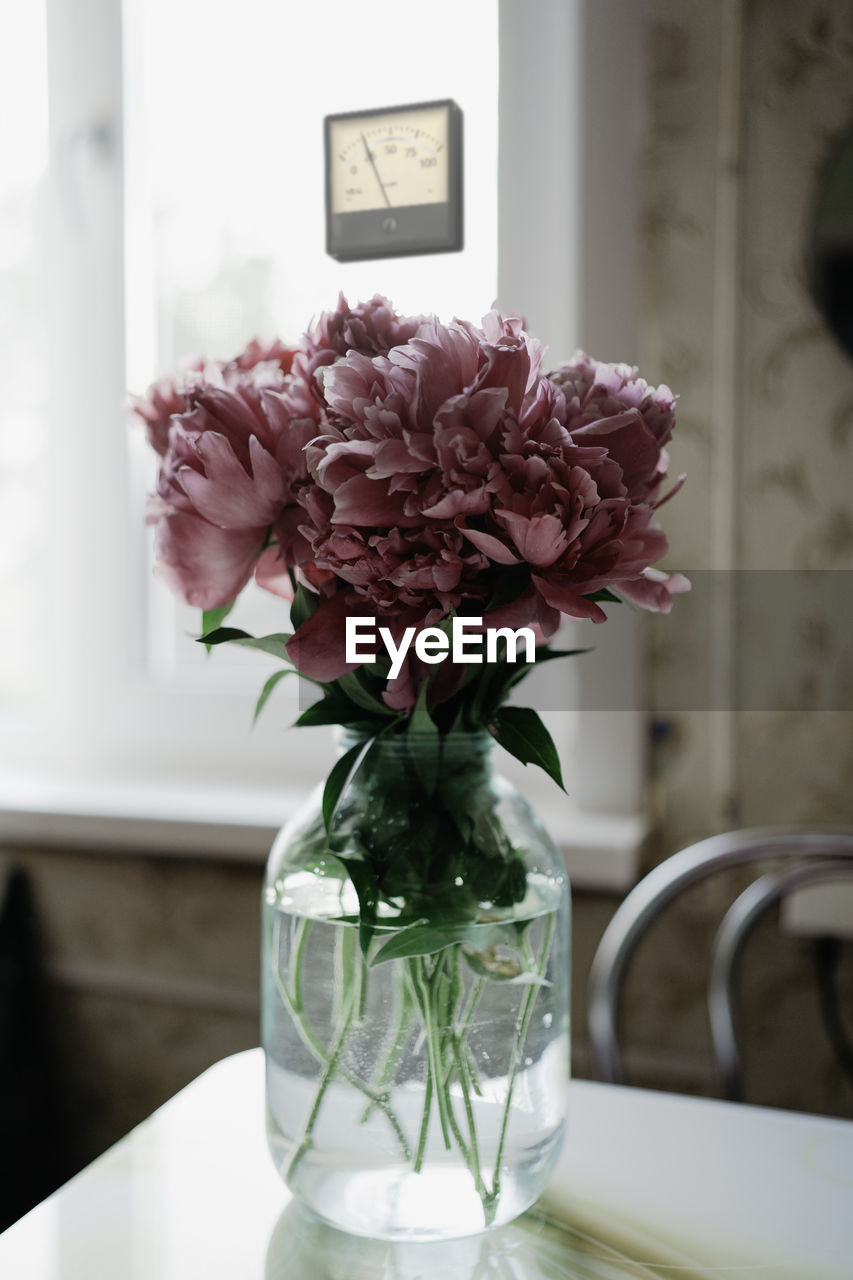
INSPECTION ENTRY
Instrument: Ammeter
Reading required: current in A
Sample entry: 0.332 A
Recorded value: 25 A
